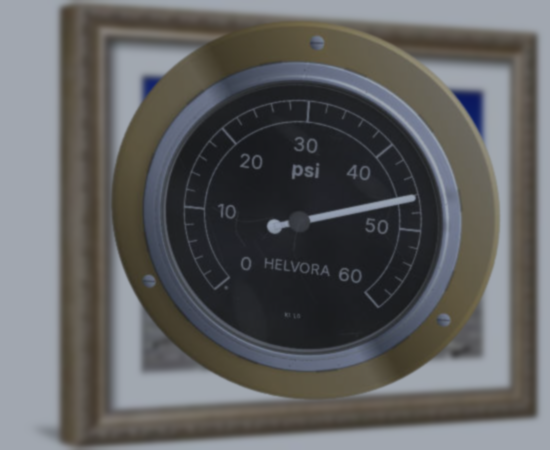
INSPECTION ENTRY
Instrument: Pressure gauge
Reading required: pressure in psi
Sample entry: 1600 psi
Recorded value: 46 psi
